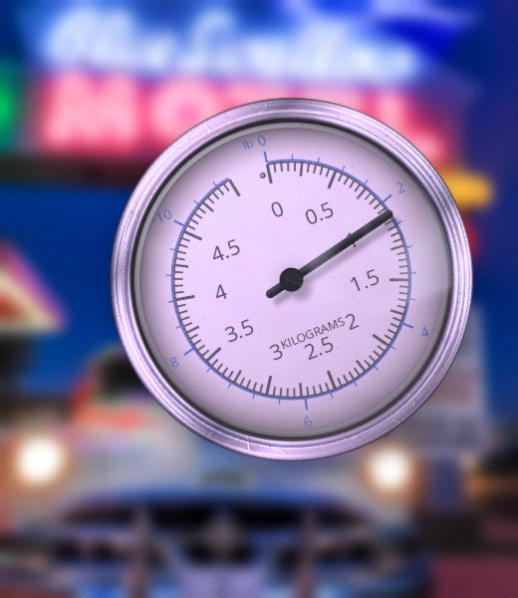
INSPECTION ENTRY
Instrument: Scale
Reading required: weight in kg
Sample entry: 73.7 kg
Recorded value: 1 kg
